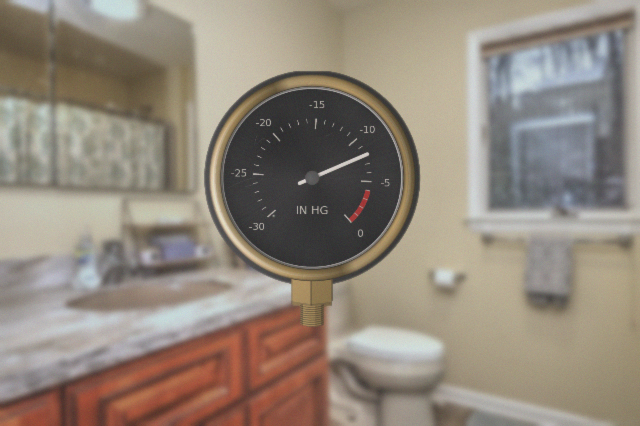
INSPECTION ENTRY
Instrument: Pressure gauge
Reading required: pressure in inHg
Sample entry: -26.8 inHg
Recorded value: -8 inHg
